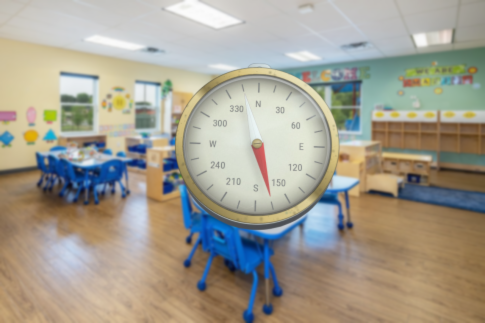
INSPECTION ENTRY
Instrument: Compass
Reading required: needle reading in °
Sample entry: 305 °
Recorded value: 165 °
